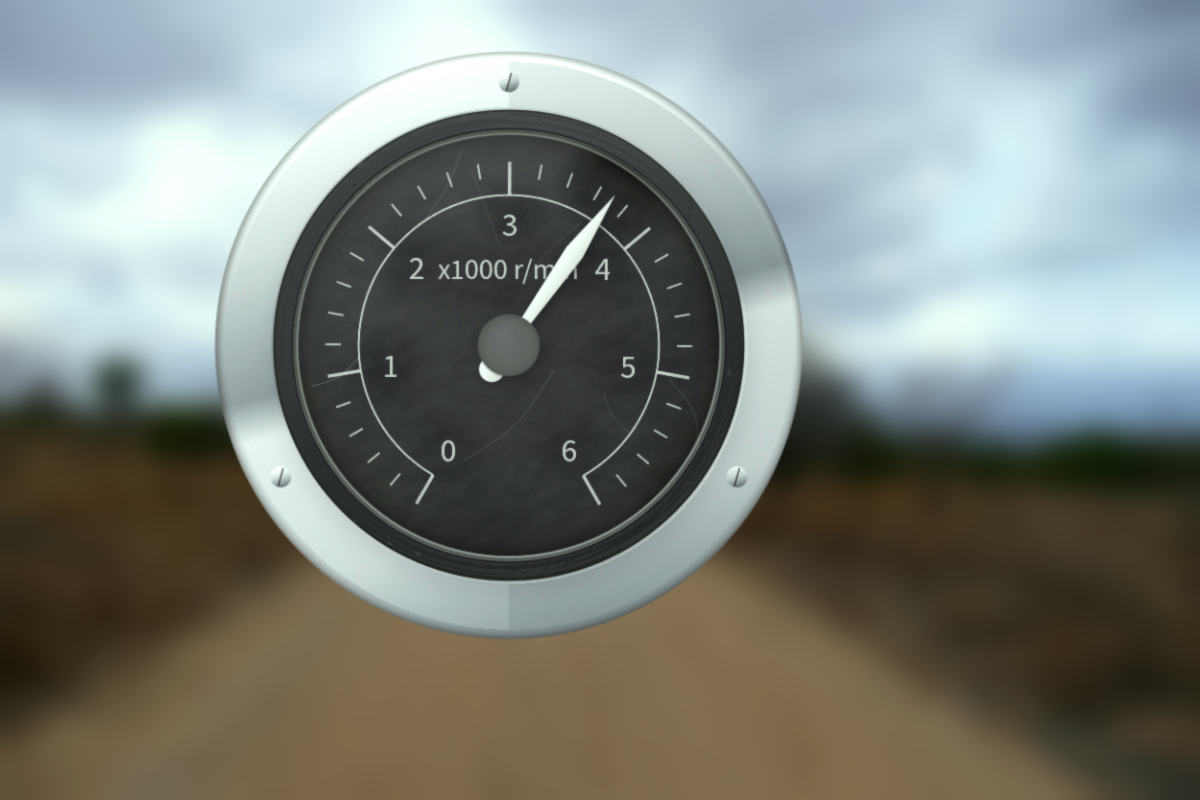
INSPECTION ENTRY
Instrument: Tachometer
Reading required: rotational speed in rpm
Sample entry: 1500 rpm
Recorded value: 3700 rpm
